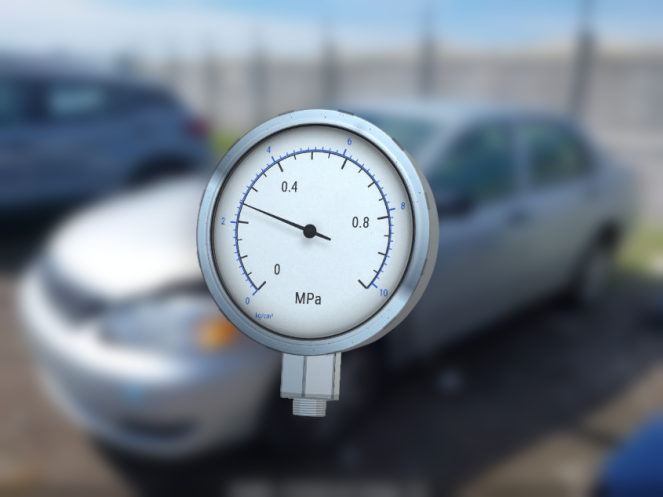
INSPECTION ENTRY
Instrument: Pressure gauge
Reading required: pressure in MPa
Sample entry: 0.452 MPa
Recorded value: 0.25 MPa
